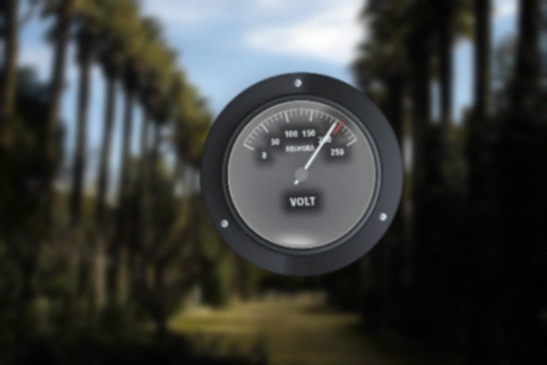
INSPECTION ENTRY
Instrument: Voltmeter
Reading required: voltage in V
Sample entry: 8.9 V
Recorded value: 200 V
